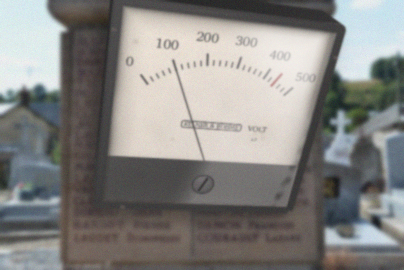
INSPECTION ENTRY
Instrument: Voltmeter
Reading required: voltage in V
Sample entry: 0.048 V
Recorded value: 100 V
